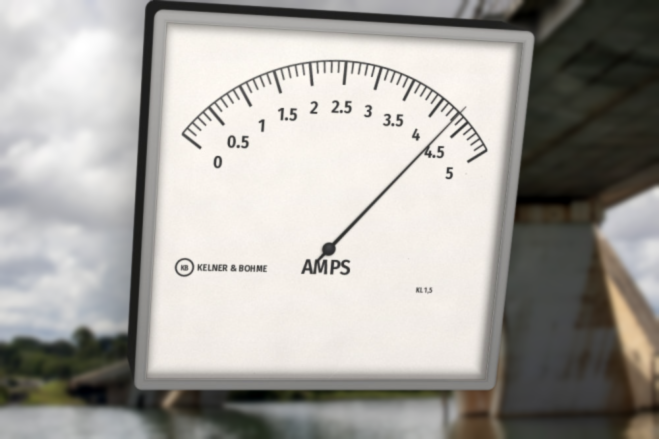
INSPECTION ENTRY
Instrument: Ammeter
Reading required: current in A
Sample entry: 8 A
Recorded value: 4.3 A
